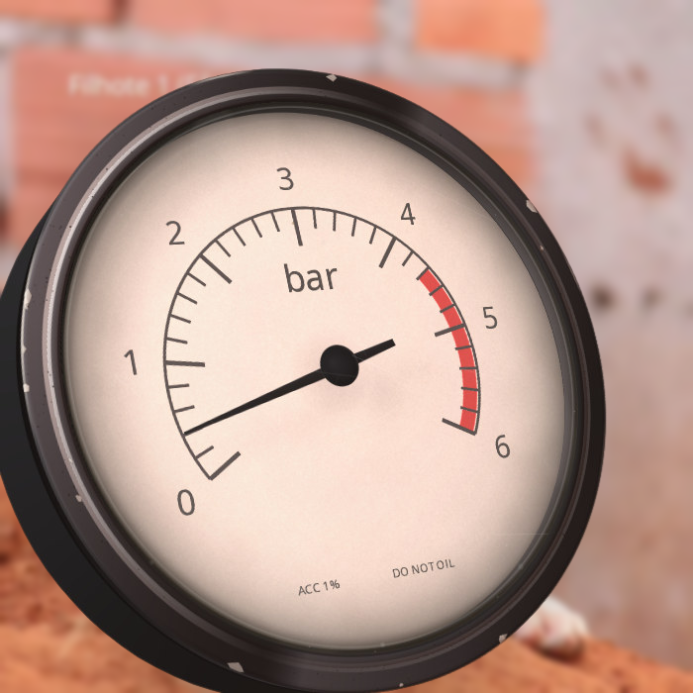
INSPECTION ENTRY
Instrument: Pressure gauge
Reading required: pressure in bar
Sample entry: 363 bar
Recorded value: 0.4 bar
